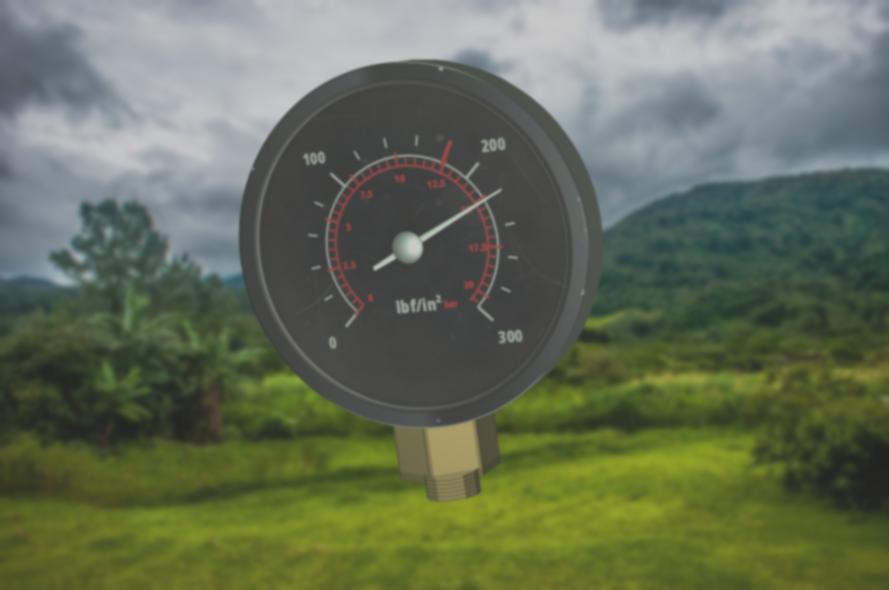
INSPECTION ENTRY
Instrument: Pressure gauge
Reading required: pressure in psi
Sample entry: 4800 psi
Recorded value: 220 psi
